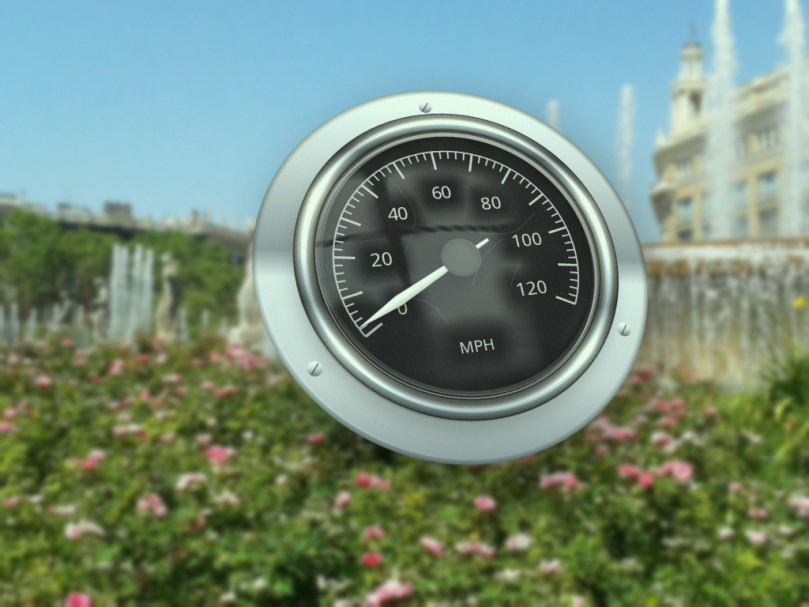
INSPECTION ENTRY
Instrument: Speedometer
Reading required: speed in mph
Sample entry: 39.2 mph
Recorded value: 2 mph
